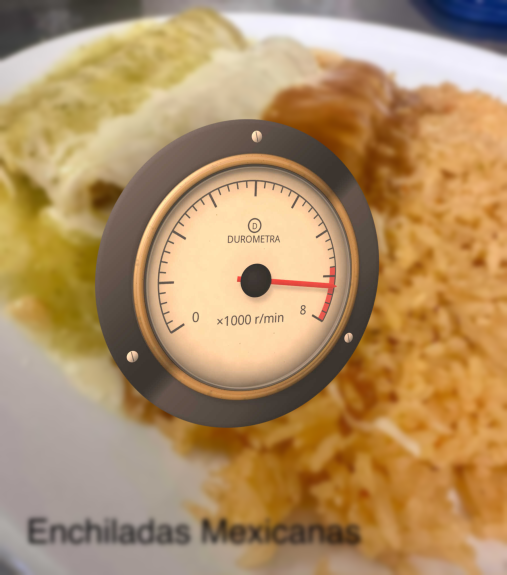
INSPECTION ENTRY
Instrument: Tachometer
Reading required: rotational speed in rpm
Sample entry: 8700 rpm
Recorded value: 7200 rpm
